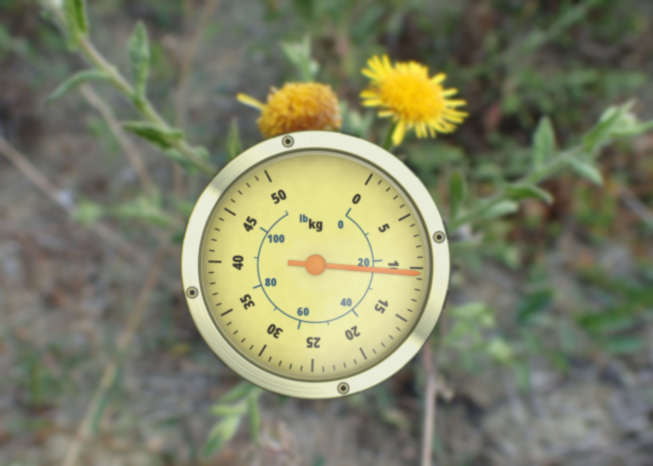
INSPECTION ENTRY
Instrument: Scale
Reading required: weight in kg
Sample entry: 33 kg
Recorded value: 10.5 kg
